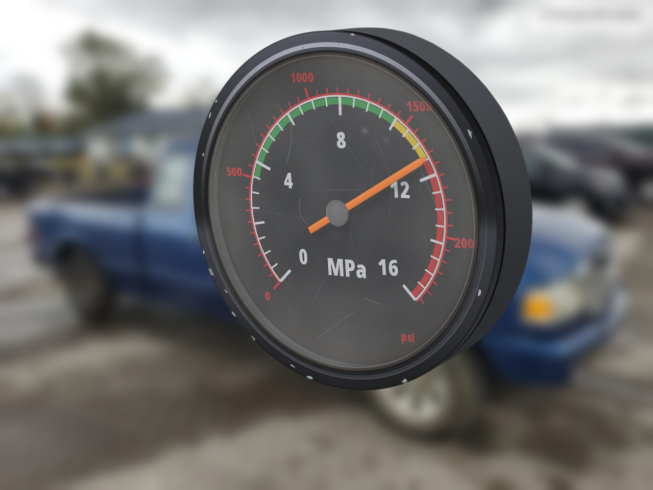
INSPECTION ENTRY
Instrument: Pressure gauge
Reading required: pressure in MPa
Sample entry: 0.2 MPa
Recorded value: 11.5 MPa
